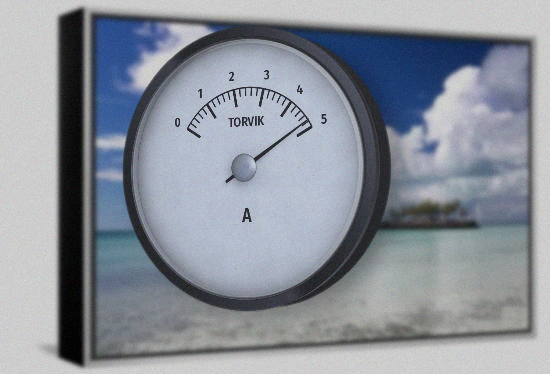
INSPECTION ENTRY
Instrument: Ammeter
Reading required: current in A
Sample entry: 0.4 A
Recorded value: 4.8 A
